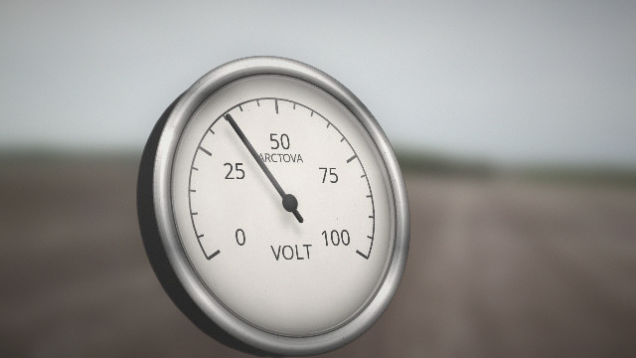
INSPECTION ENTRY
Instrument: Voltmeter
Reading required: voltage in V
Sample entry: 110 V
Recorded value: 35 V
